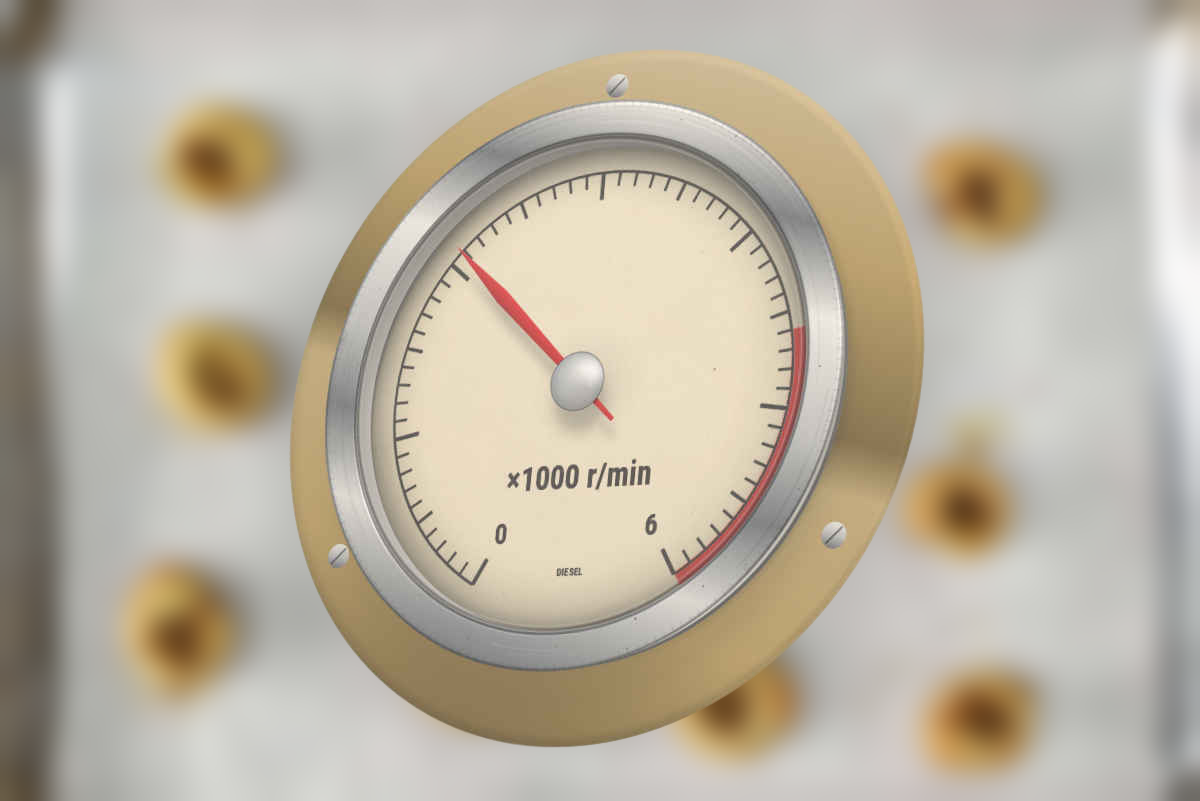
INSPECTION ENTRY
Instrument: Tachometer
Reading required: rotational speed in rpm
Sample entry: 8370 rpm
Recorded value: 2100 rpm
